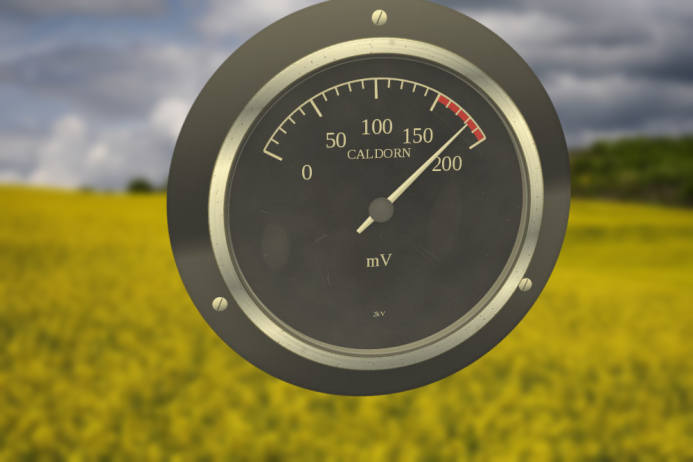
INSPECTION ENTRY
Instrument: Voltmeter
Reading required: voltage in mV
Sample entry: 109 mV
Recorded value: 180 mV
